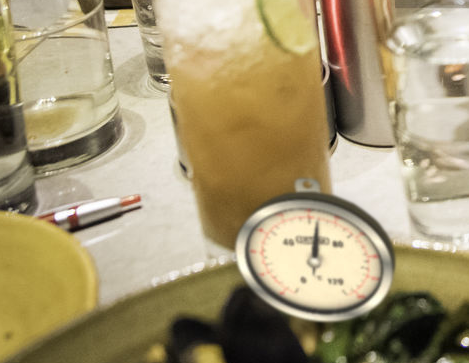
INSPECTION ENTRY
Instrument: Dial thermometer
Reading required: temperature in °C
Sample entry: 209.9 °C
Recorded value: 64 °C
